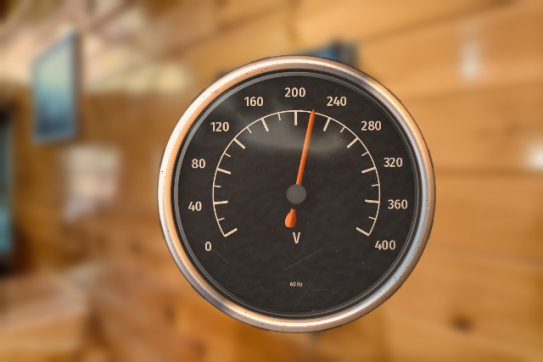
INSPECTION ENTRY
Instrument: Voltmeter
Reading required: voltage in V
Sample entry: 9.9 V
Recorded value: 220 V
